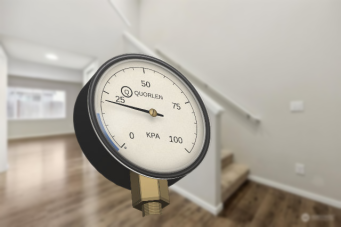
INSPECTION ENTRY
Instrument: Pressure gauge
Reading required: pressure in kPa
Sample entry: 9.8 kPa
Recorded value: 20 kPa
